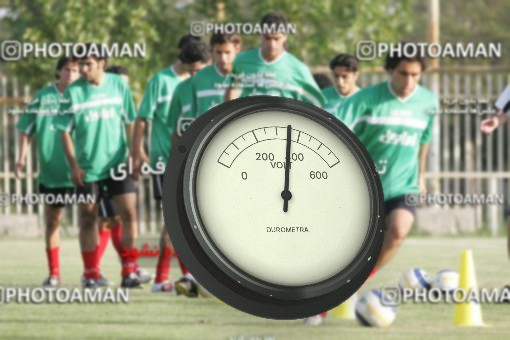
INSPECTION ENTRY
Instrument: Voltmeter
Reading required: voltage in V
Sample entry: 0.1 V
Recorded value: 350 V
